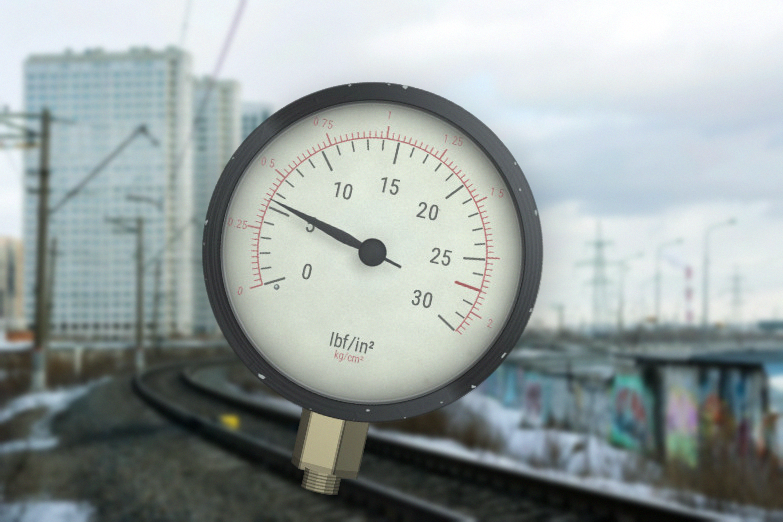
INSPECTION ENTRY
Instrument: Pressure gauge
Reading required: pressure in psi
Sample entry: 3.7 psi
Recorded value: 5.5 psi
